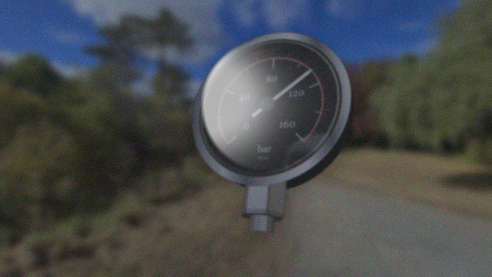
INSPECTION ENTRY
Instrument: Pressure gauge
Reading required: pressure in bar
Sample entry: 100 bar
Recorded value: 110 bar
